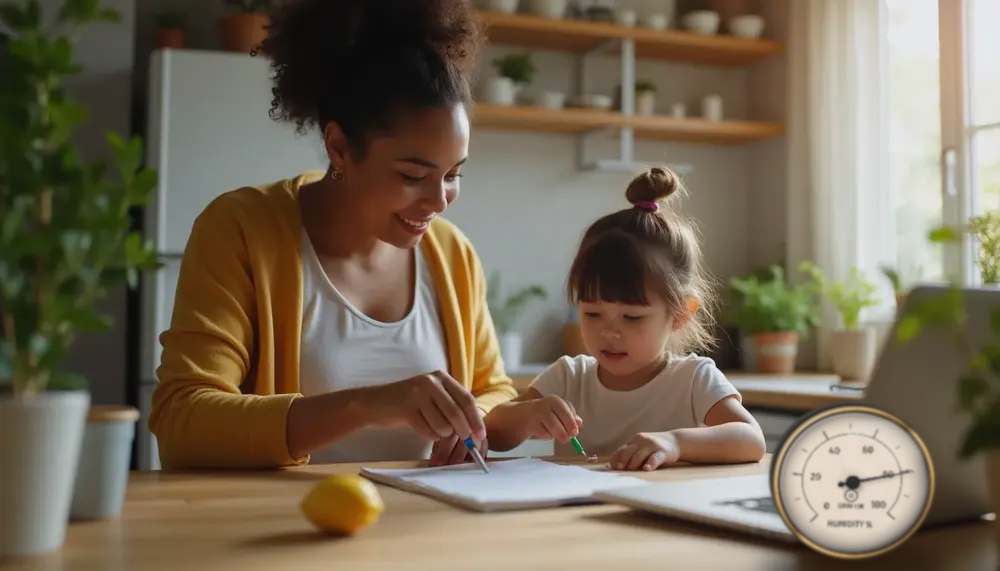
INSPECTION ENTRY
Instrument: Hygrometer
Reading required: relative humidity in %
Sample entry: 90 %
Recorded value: 80 %
